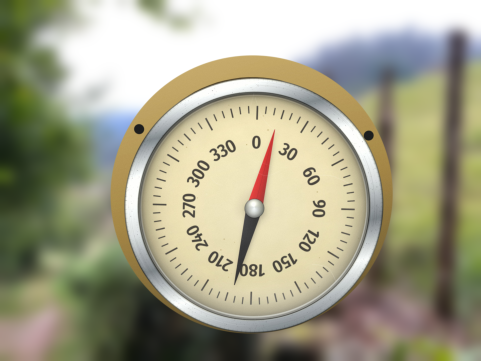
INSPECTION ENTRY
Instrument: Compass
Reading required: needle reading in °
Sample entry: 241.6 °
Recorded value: 12.5 °
